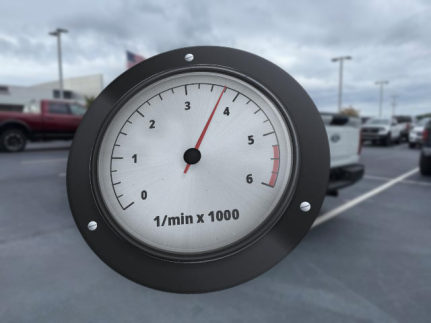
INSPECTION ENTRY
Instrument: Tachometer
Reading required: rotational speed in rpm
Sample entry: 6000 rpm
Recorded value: 3750 rpm
